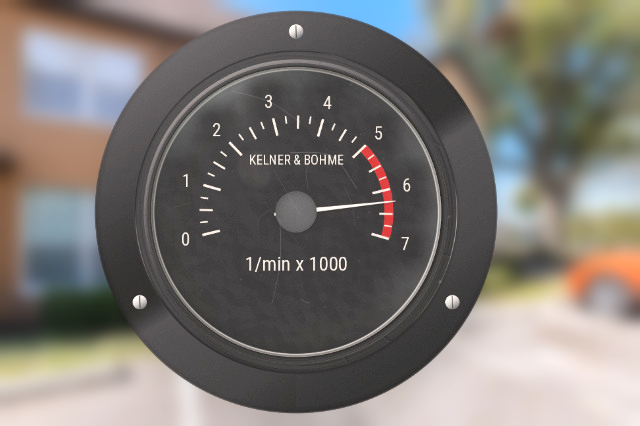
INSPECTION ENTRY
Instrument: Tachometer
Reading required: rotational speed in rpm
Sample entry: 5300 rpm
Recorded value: 6250 rpm
